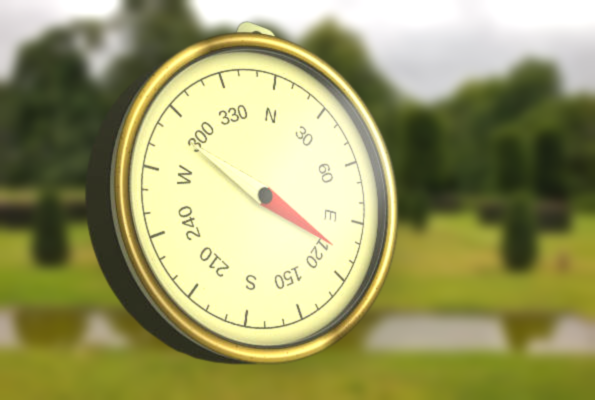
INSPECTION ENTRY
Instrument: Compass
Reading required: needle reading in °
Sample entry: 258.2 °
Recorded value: 110 °
